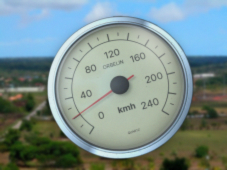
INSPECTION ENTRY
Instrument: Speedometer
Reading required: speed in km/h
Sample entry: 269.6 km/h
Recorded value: 20 km/h
